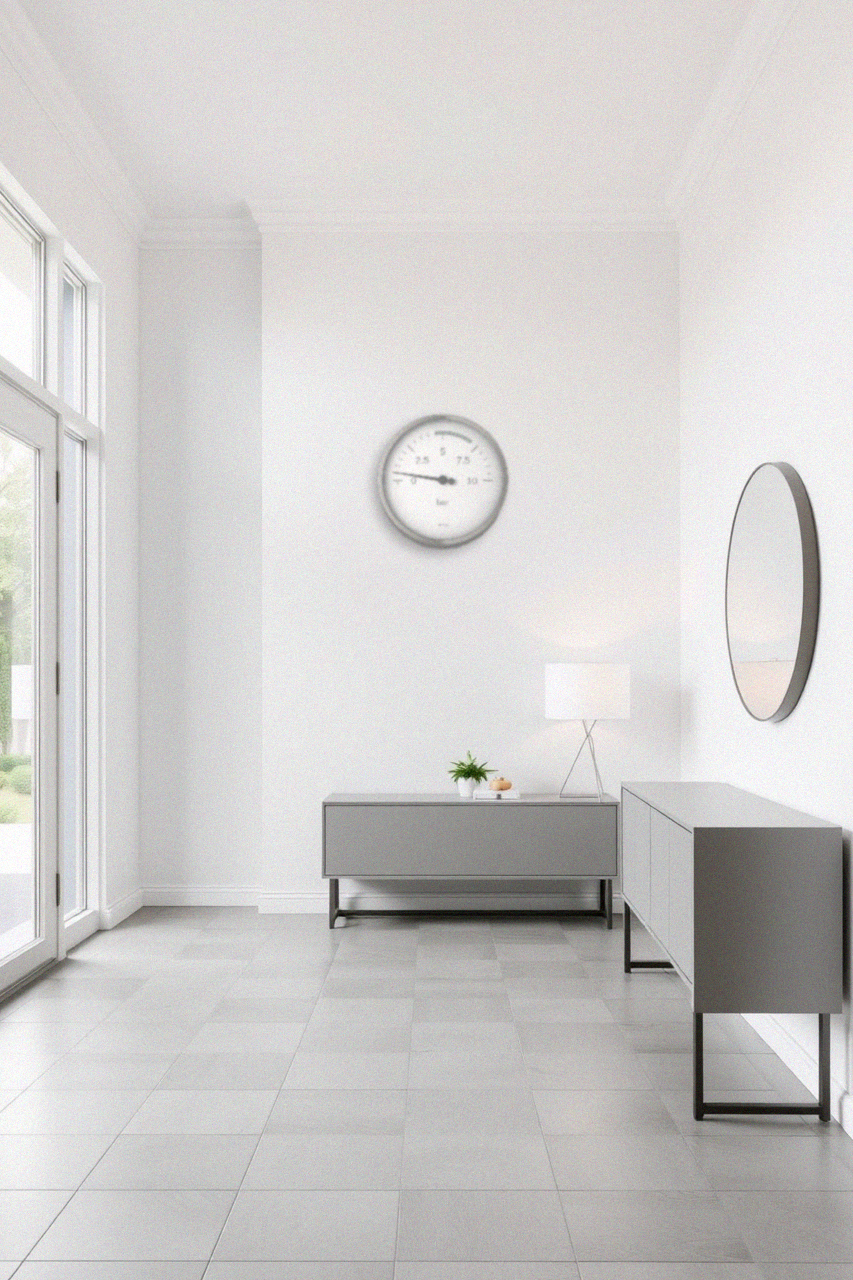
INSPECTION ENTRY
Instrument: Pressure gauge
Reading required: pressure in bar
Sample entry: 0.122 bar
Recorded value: 0.5 bar
